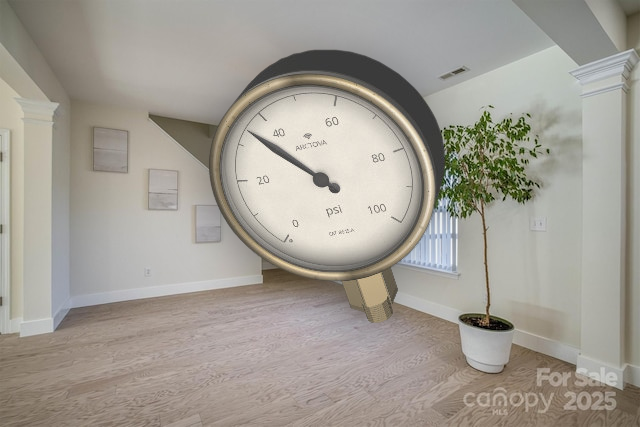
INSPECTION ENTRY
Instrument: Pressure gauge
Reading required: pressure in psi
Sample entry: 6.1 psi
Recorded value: 35 psi
